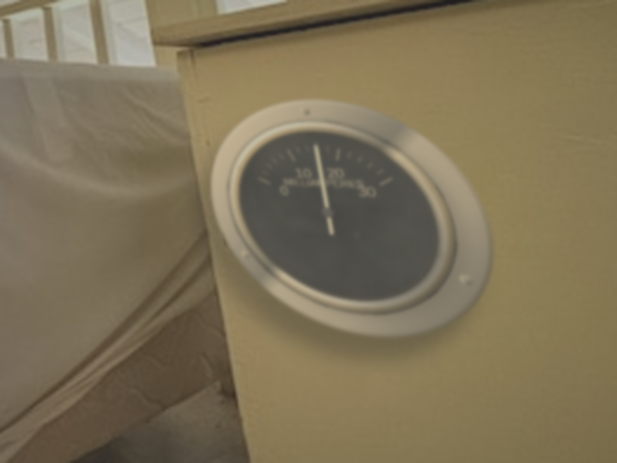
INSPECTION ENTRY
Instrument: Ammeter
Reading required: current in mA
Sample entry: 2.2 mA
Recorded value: 16 mA
